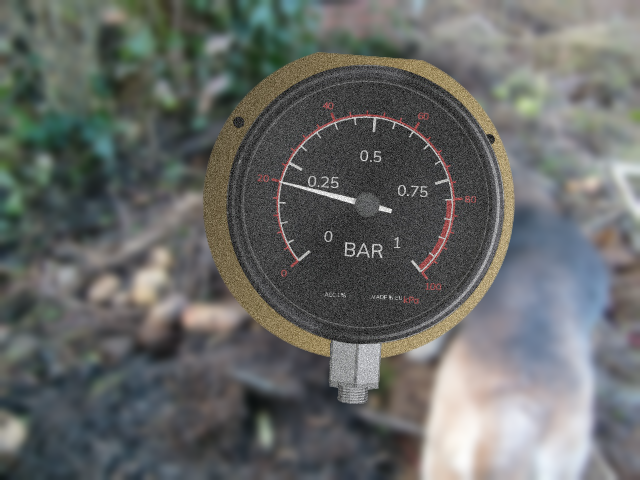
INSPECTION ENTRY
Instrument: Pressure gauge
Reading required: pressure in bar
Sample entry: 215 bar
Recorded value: 0.2 bar
